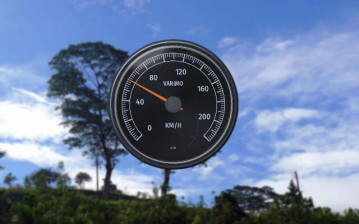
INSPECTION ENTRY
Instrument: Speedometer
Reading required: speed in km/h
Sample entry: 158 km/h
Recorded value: 60 km/h
